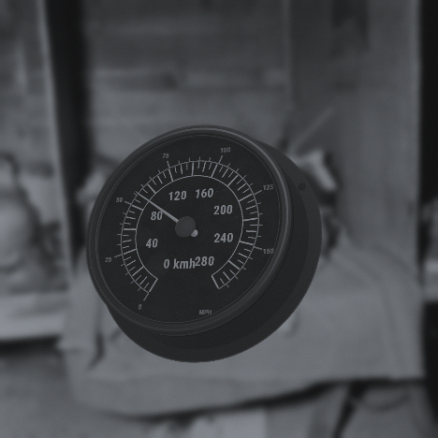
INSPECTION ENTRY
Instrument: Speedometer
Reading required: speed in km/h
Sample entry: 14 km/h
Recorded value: 90 km/h
